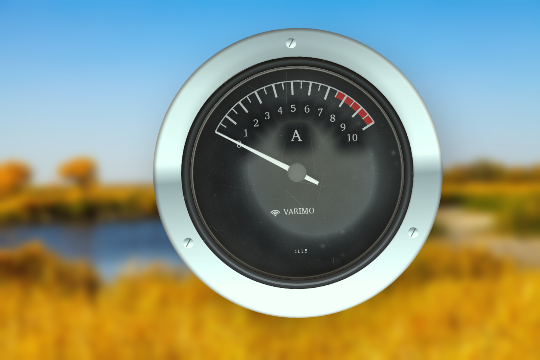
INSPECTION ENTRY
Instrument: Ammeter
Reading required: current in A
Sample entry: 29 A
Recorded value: 0 A
